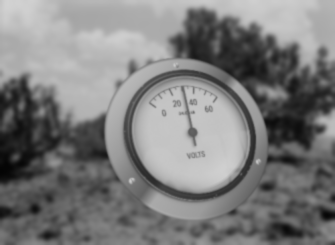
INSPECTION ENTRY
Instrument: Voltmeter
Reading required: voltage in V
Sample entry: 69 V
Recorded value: 30 V
